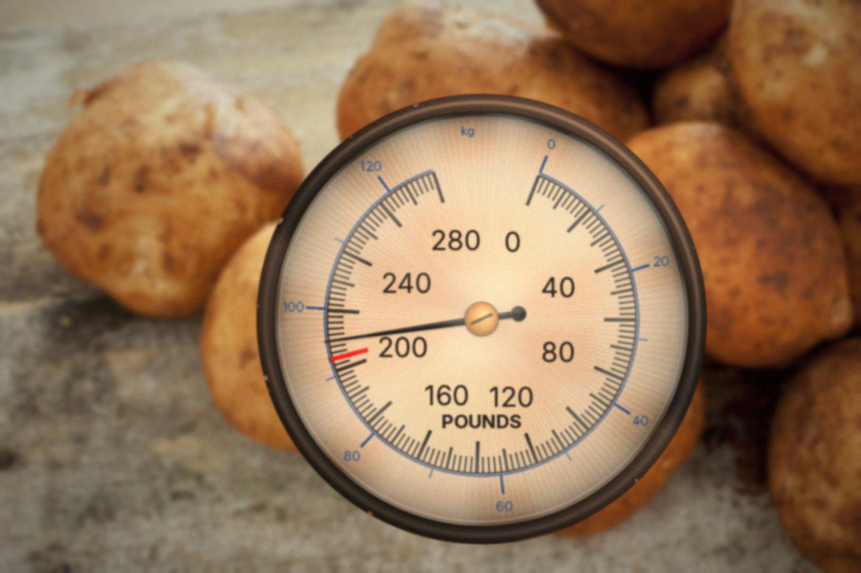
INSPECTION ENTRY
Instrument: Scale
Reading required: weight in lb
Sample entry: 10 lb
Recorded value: 210 lb
